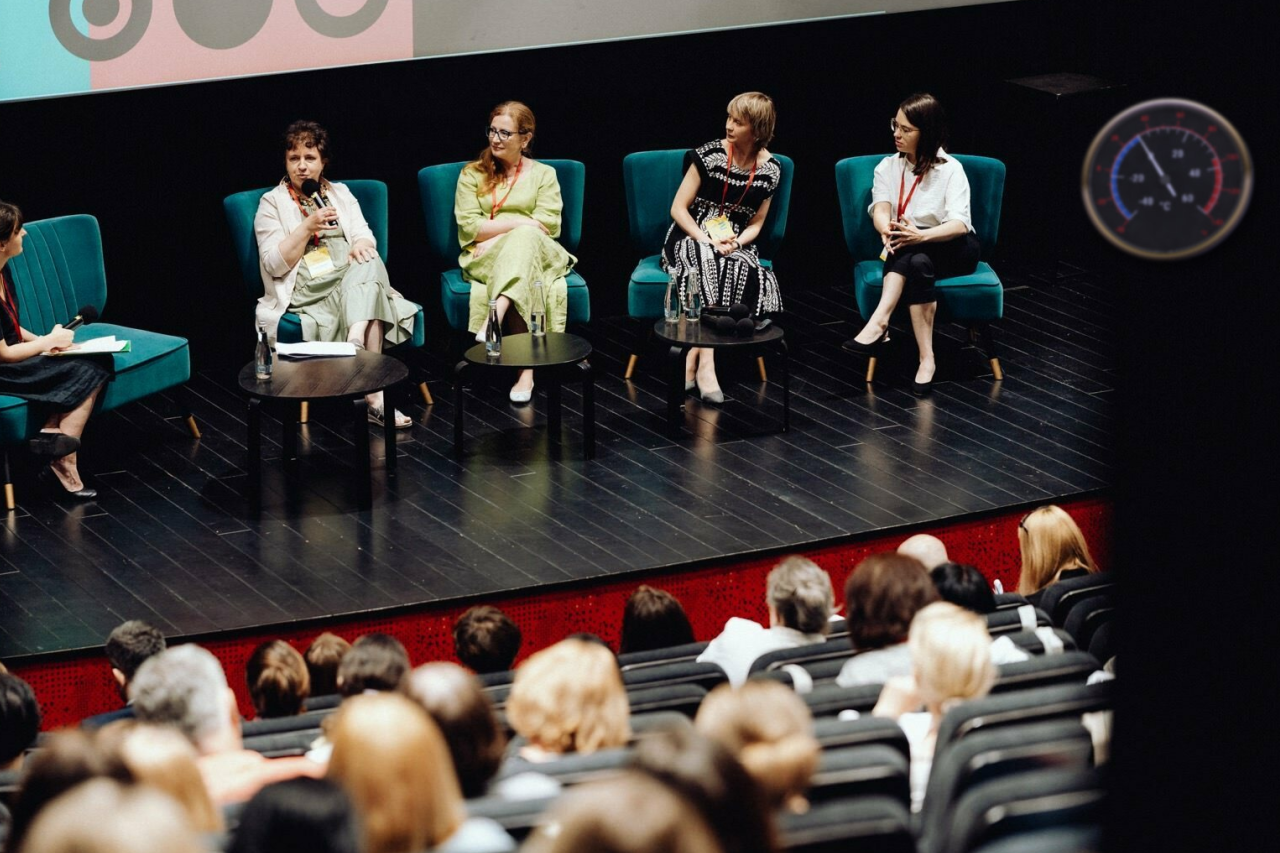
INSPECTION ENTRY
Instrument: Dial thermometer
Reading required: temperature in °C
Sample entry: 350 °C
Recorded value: 0 °C
